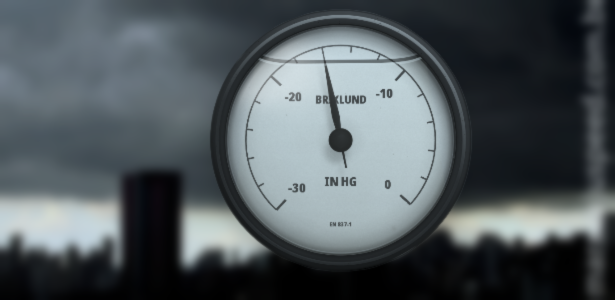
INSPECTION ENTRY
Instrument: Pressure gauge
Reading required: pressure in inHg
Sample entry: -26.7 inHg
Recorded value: -16 inHg
